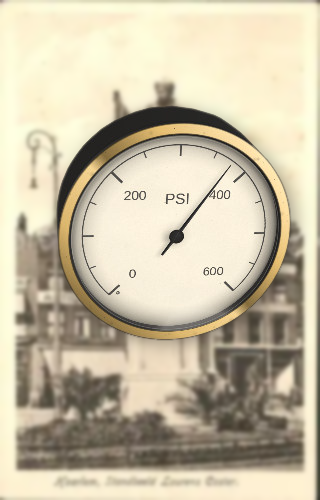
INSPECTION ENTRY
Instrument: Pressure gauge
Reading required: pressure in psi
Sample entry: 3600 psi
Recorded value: 375 psi
